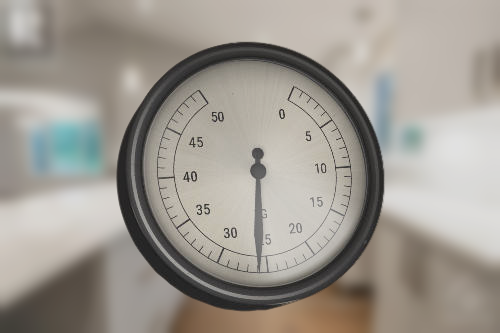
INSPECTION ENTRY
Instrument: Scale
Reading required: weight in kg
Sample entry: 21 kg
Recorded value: 26 kg
